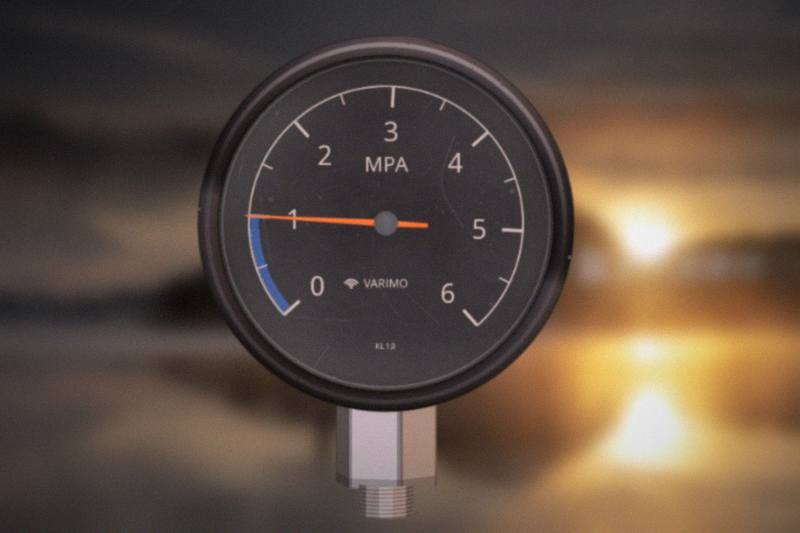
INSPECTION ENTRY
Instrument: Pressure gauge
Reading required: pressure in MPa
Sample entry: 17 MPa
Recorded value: 1 MPa
